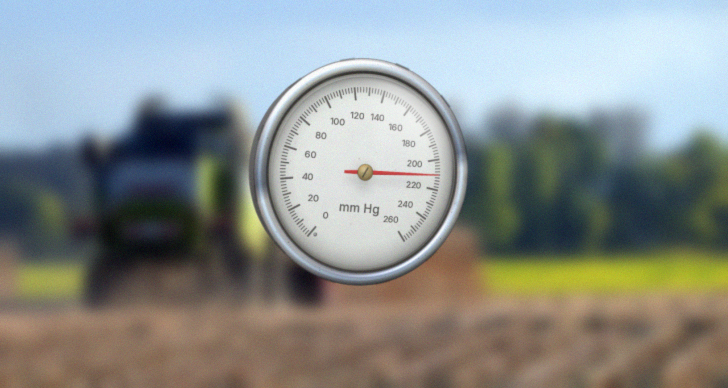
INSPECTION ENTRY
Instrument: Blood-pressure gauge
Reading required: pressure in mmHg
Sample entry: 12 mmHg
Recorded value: 210 mmHg
